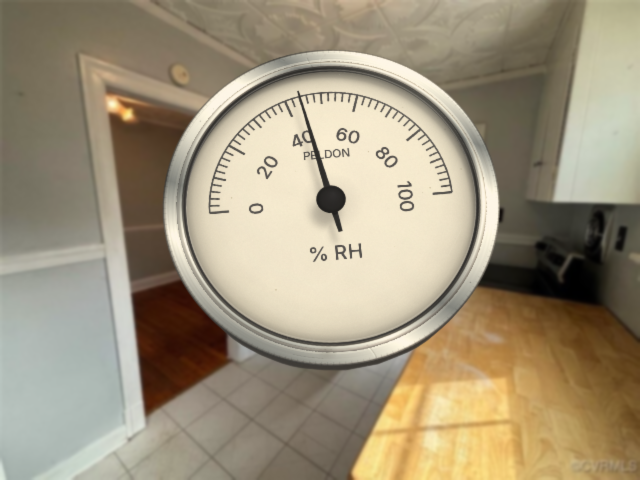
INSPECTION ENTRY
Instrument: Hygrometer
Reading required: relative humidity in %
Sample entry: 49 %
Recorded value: 44 %
